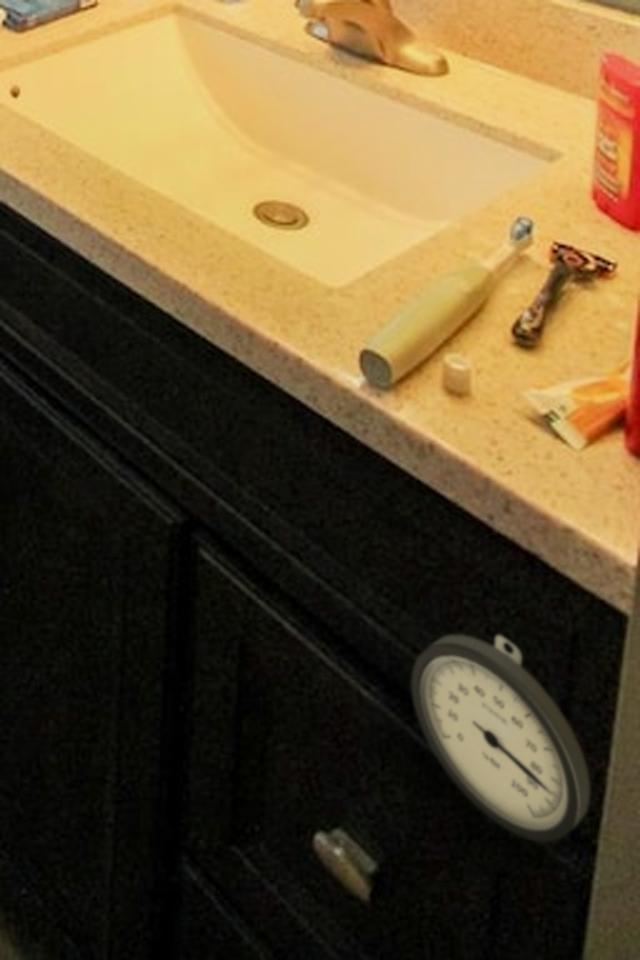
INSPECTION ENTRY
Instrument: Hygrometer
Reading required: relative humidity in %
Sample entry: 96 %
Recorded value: 85 %
